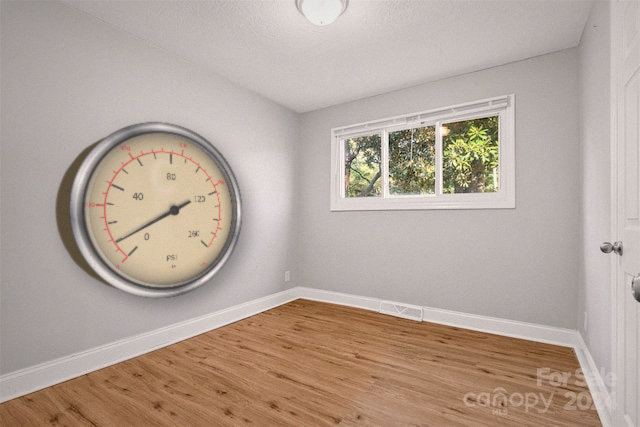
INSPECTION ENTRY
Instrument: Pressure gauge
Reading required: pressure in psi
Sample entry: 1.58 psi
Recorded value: 10 psi
